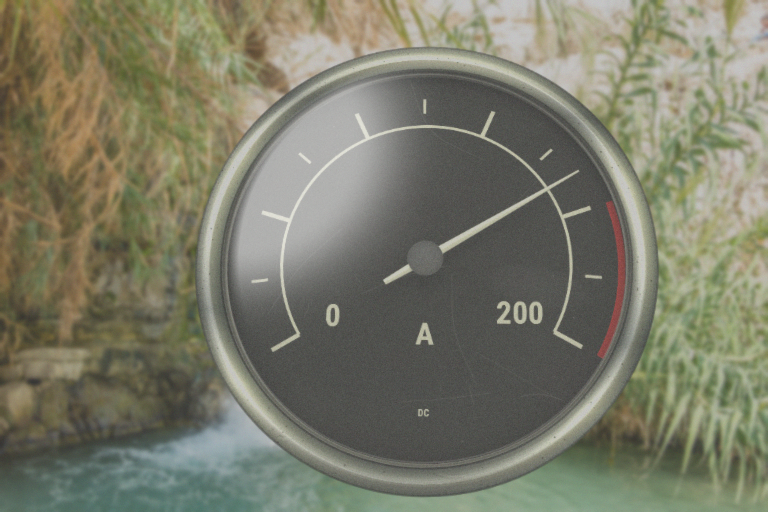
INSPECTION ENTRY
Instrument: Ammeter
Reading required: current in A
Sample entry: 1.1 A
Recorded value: 150 A
